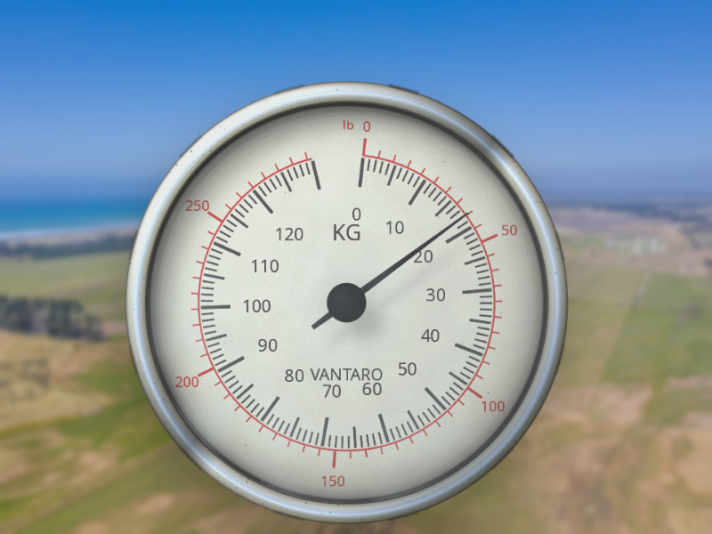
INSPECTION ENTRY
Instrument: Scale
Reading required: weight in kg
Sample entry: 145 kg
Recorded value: 18 kg
